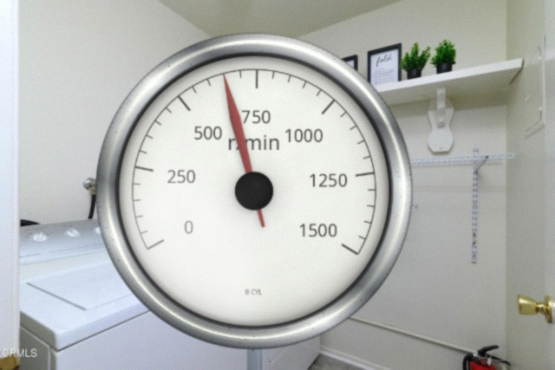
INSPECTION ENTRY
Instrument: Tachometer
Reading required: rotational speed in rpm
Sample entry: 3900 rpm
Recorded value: 650 rpm
